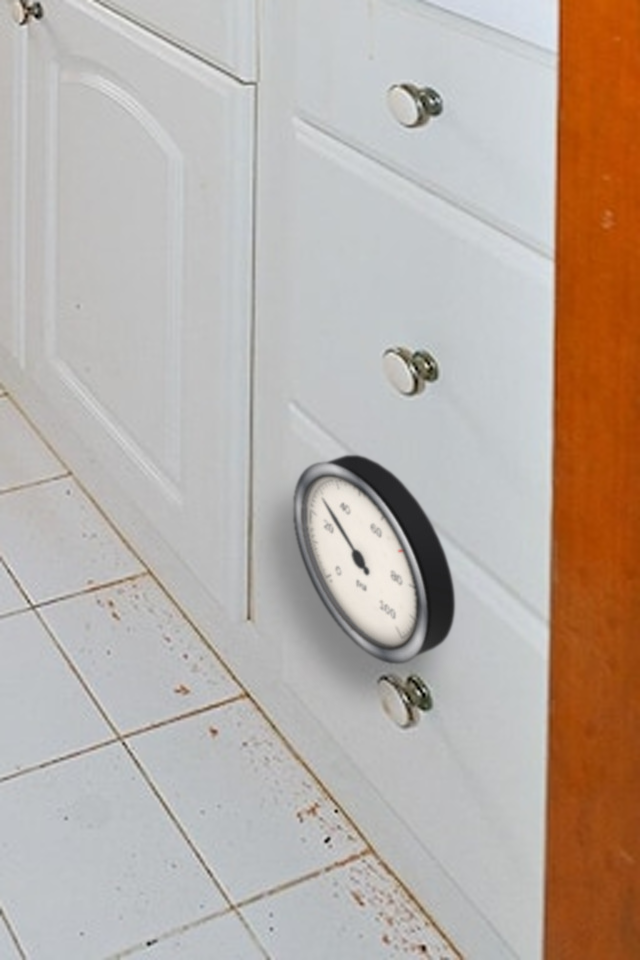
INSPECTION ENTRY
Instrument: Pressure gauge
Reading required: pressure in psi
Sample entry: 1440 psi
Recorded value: 30 psi
